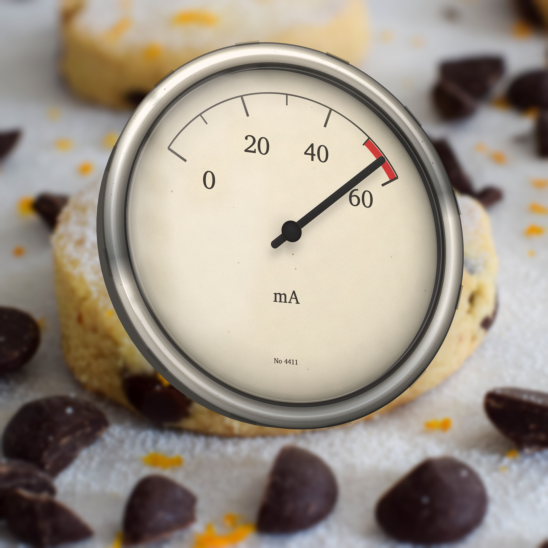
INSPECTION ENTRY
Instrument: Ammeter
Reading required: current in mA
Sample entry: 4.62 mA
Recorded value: 55 mA
